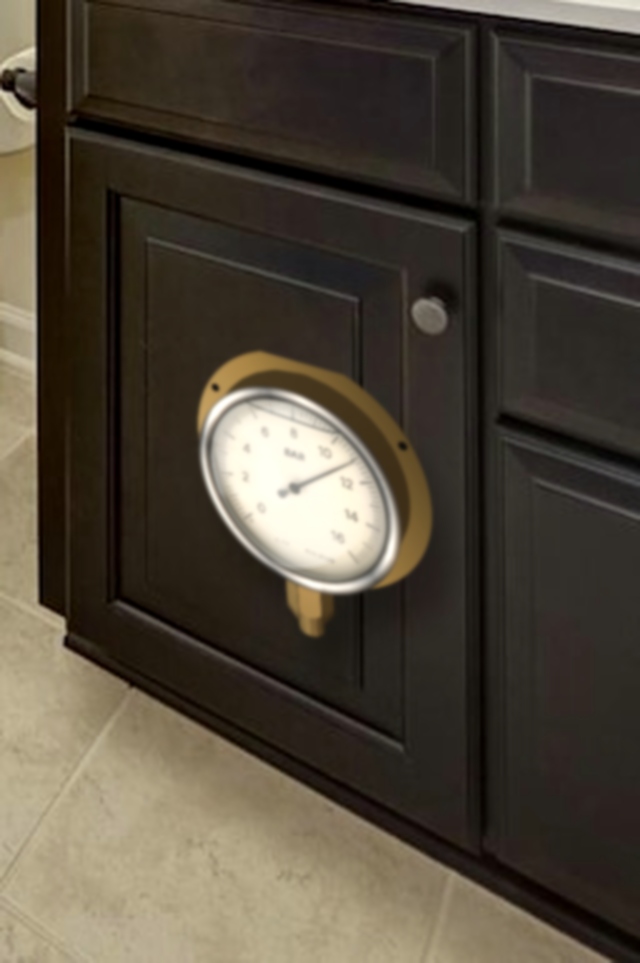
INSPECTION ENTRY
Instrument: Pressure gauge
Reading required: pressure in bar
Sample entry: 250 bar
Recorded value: 11 bar
